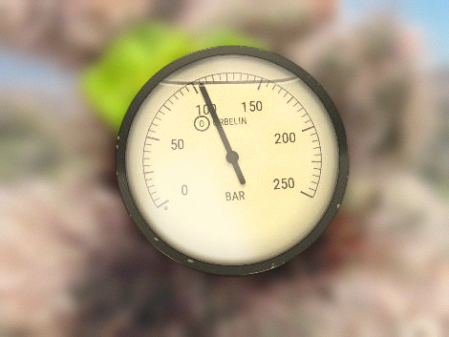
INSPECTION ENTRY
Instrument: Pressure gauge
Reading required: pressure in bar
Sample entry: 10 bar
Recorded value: 105 bar
